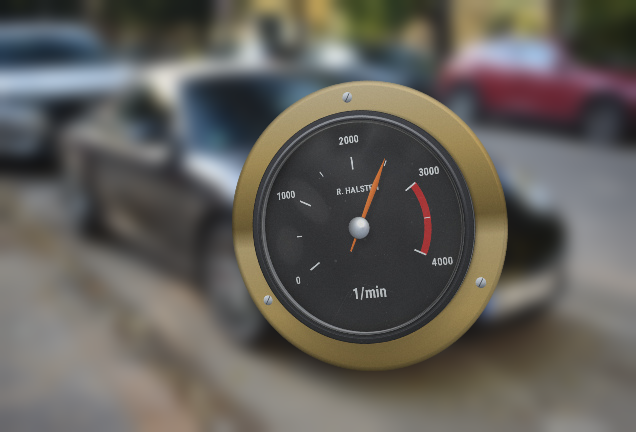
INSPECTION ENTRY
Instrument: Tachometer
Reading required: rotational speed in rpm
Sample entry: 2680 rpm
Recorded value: 2500 rpm
